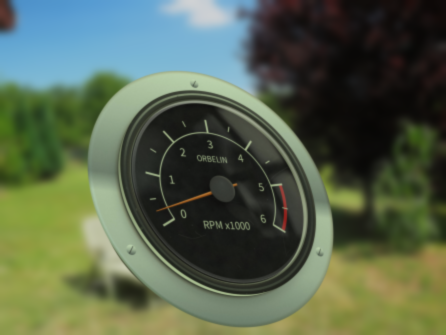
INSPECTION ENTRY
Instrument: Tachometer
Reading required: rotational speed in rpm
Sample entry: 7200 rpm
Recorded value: 250 rpm
